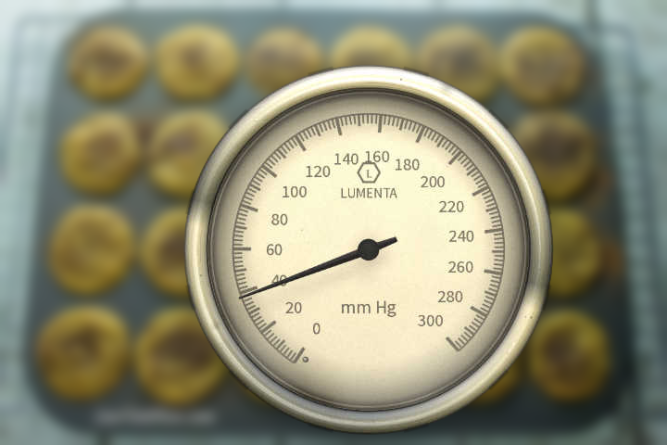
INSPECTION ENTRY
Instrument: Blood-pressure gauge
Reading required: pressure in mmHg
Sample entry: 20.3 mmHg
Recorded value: 38 mmHg
